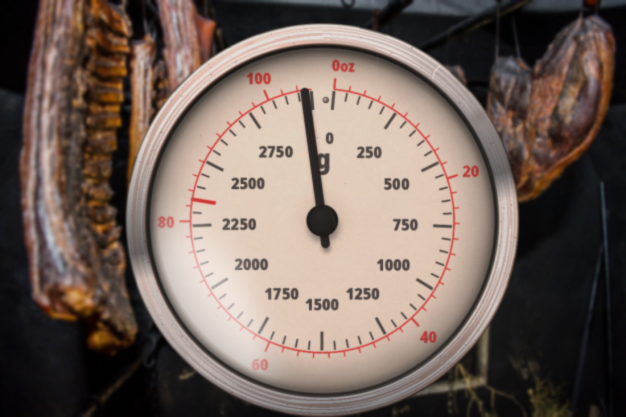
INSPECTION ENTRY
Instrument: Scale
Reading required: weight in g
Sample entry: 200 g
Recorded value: 2975 g
